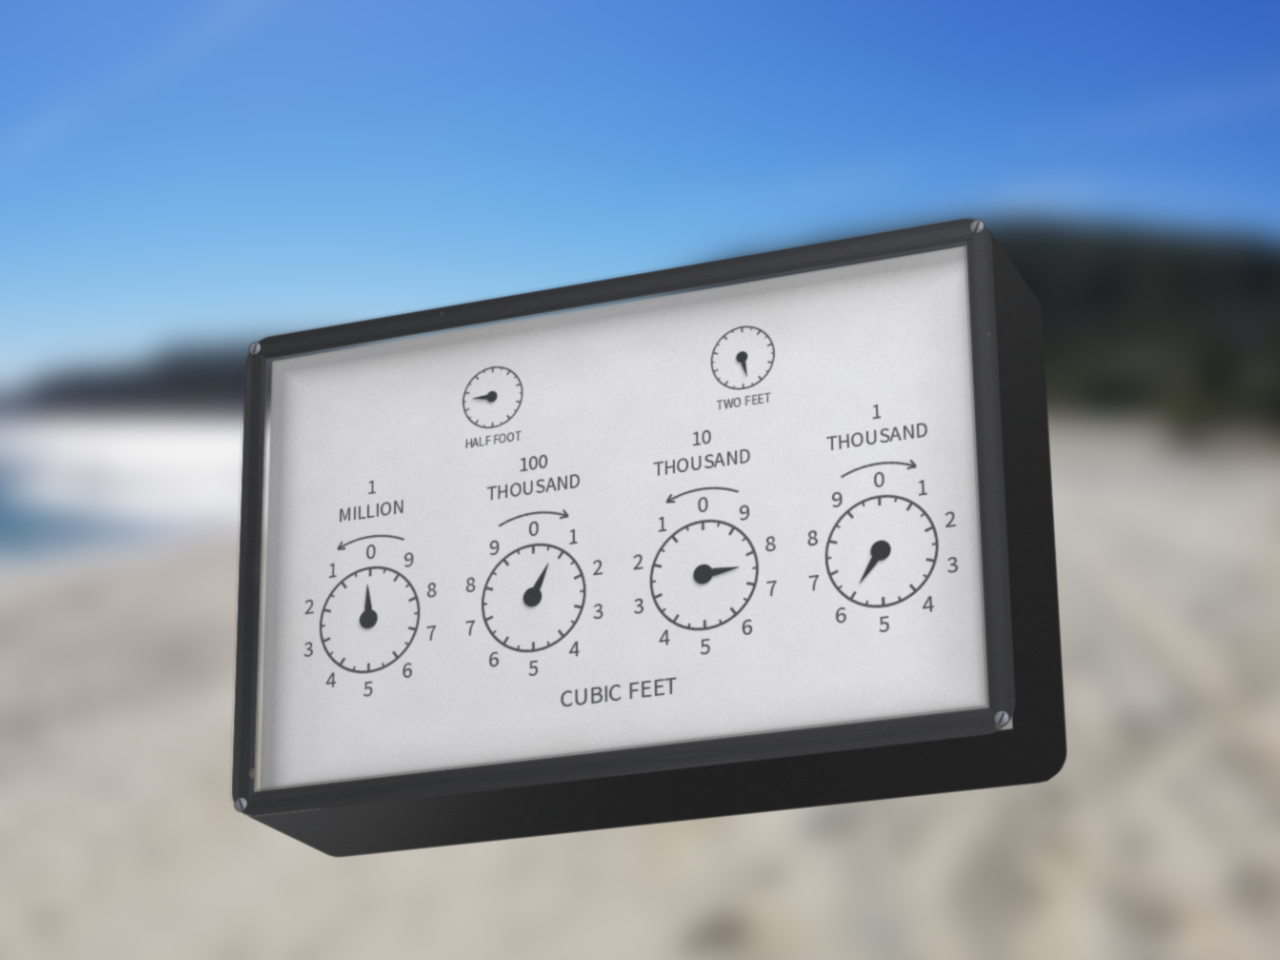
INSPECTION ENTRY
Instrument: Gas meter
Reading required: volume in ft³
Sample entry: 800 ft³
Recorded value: 7600 ft³
